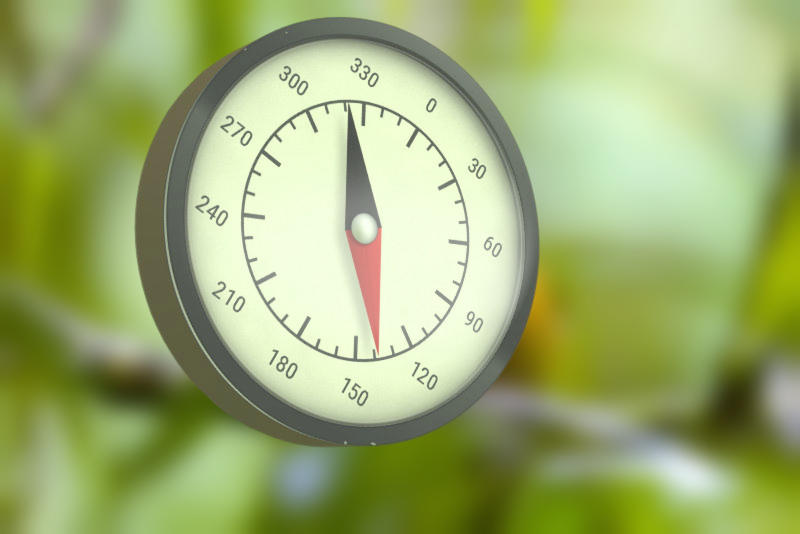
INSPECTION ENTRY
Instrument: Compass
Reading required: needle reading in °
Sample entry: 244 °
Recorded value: 140 °
